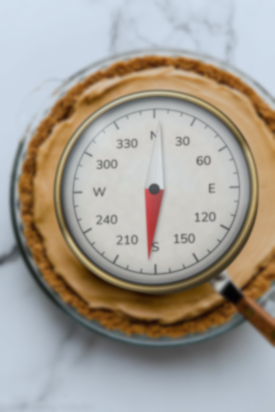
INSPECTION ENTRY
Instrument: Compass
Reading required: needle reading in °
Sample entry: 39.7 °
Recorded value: 185 °
